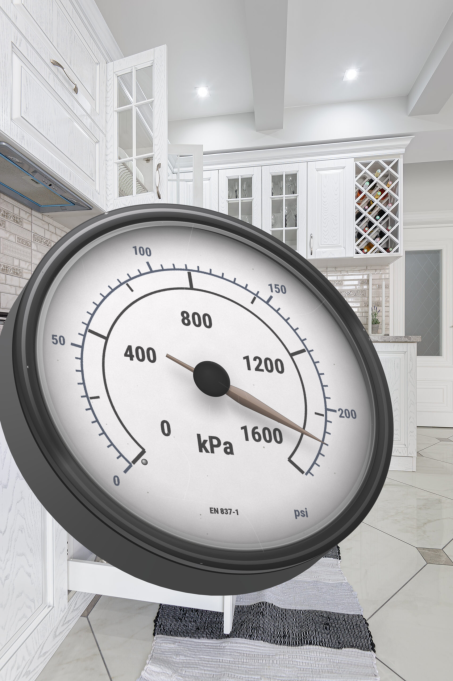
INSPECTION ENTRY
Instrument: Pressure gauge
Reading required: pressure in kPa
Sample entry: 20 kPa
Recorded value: 1500 kPa
